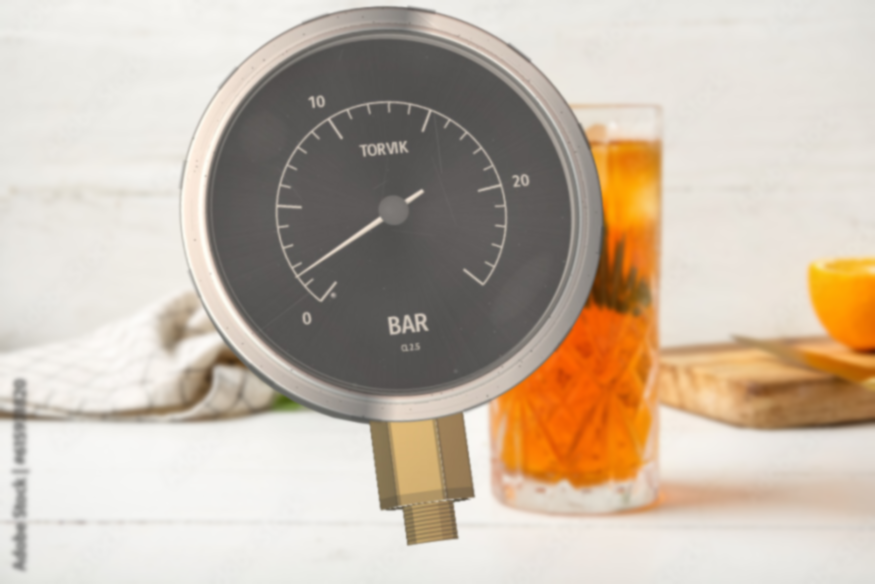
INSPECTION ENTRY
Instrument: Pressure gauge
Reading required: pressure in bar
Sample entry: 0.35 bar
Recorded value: 1.5 bar
